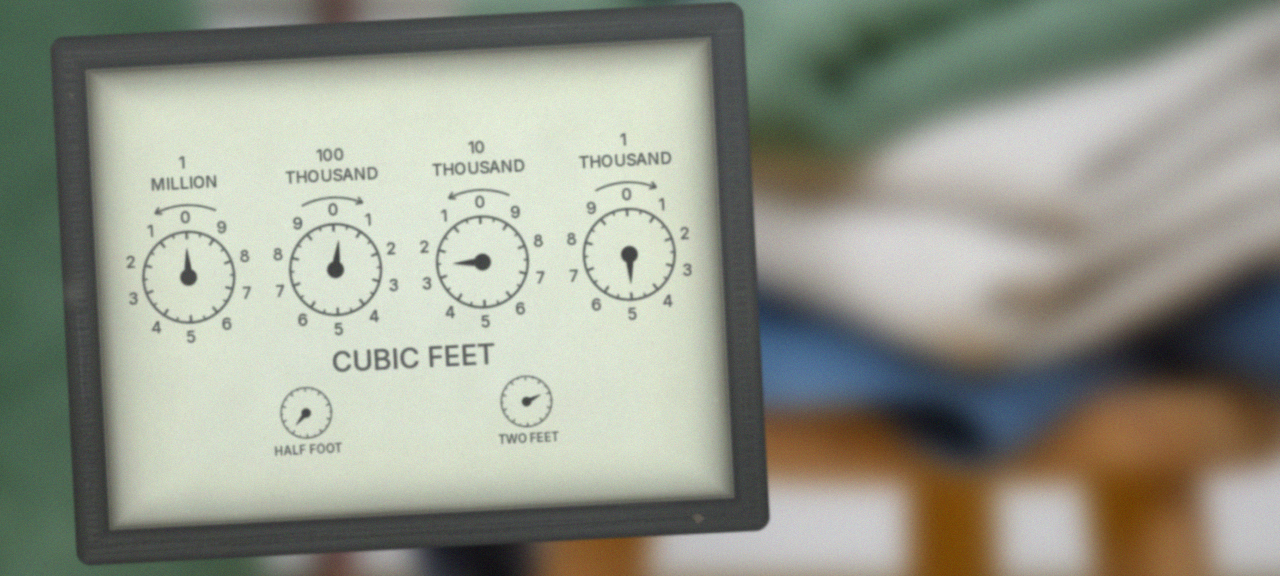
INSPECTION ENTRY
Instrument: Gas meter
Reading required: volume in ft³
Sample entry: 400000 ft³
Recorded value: 2500 ft³
